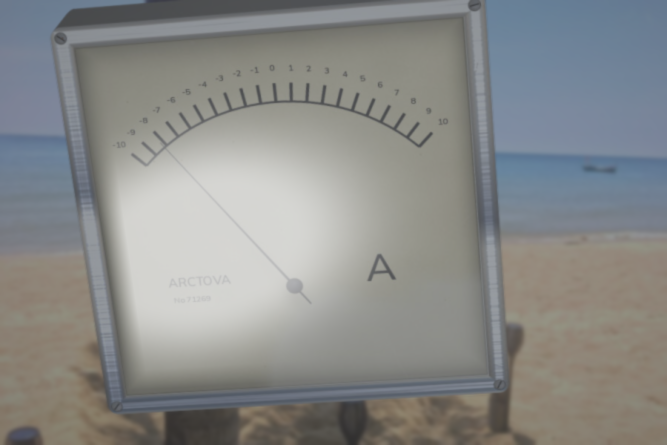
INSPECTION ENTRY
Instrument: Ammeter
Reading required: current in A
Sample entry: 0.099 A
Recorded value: -8 A
